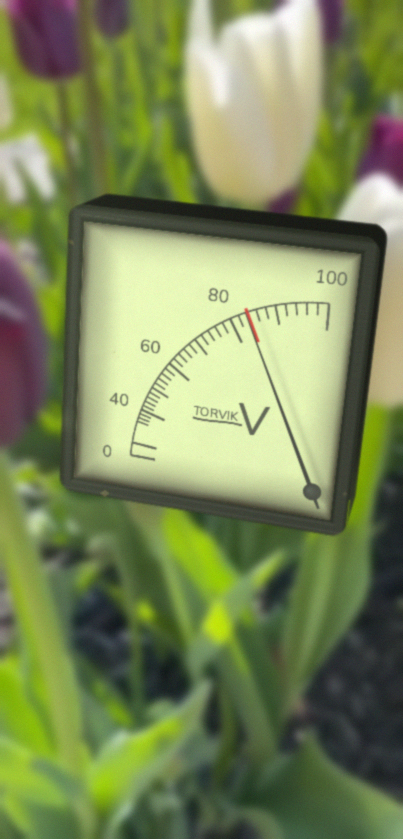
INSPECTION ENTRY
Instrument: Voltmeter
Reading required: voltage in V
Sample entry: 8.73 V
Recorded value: 84 V
